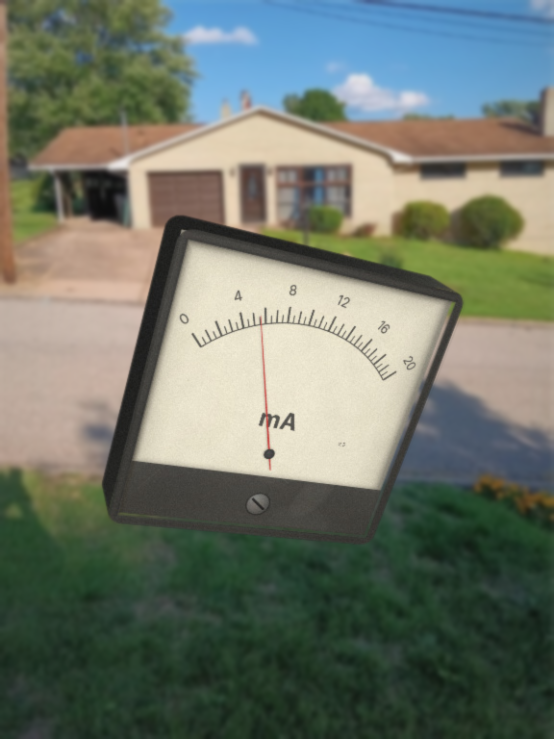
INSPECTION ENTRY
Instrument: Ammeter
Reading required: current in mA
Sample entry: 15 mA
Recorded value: 5.5 mA
